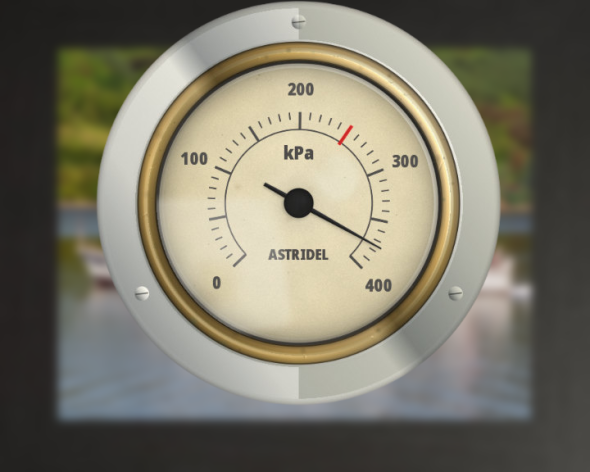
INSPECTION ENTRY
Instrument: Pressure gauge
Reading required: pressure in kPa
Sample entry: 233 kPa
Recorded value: 375 kPa
